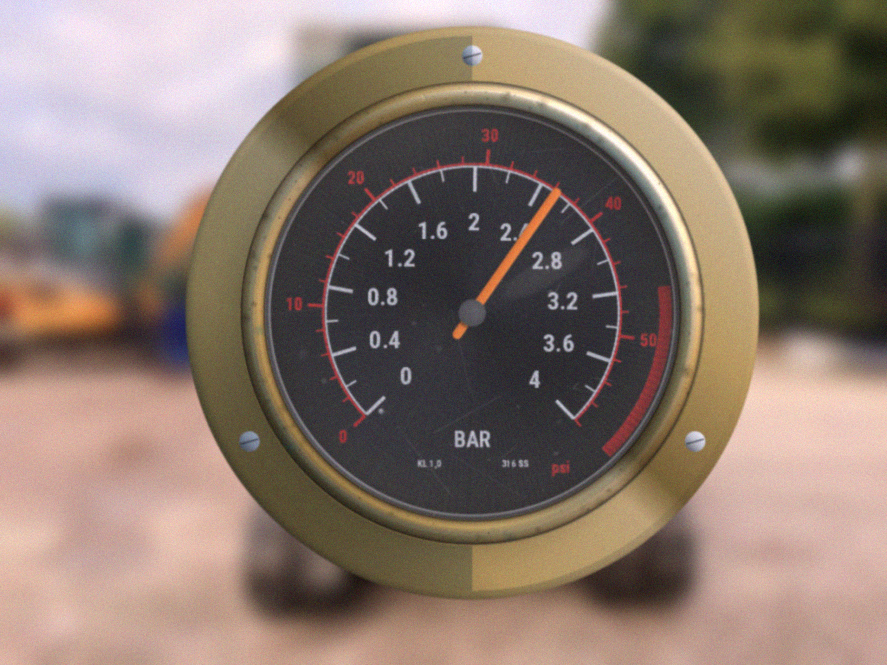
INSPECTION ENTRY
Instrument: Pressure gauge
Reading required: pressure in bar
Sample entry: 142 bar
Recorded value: 2.5 bar
